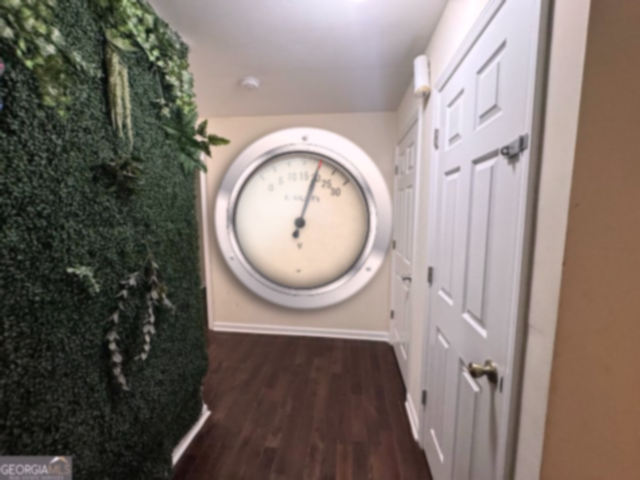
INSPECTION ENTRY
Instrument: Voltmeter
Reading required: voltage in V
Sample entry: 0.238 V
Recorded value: 20 V
